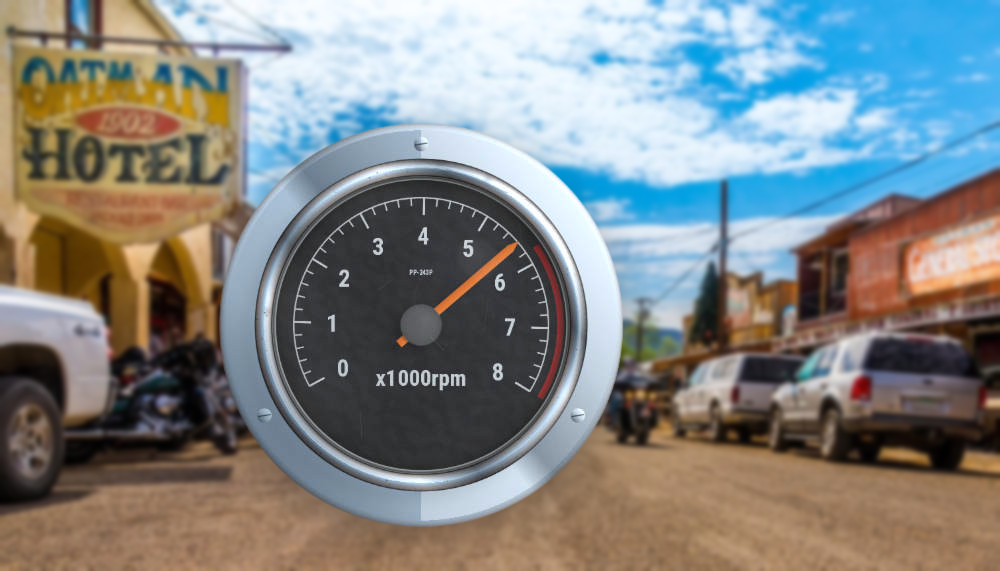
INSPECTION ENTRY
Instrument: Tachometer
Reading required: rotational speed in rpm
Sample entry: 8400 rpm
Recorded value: 5600 rpm
